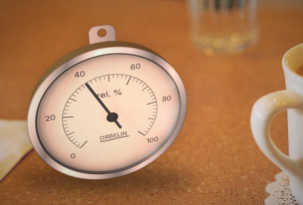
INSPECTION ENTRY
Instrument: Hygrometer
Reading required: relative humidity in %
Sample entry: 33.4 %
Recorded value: 40 %
